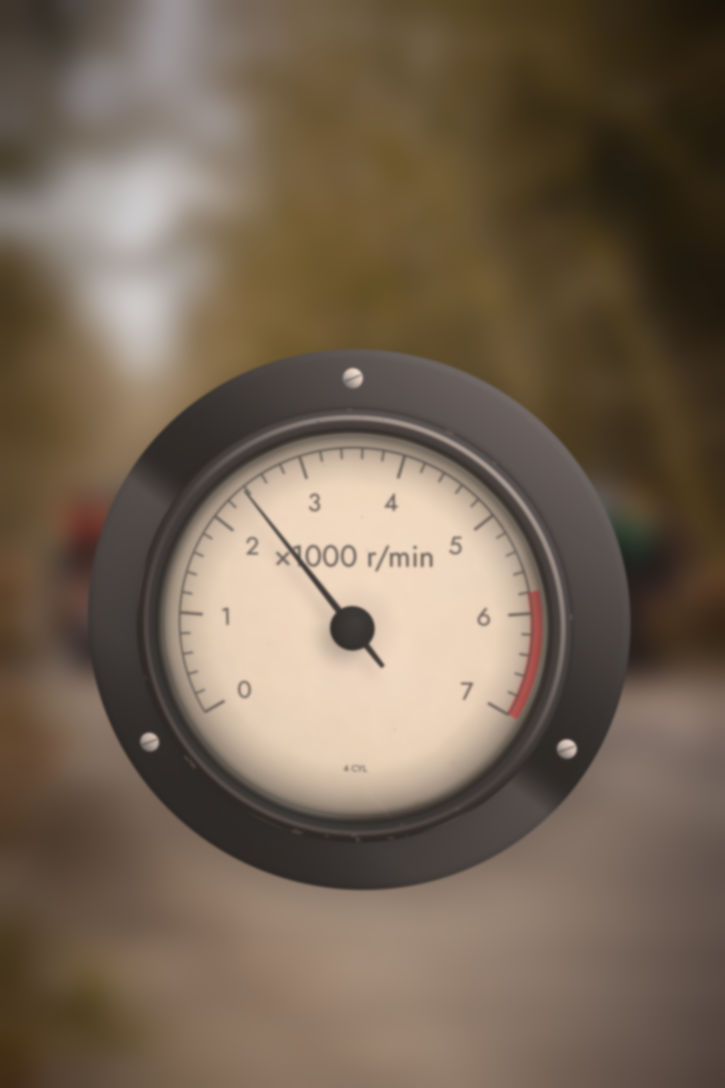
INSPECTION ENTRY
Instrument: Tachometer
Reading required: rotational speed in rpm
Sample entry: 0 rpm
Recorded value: 2400 rpm
